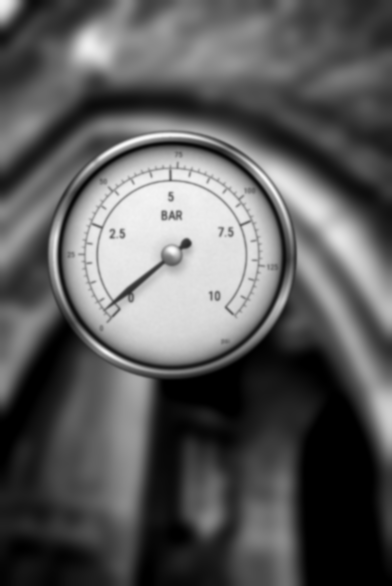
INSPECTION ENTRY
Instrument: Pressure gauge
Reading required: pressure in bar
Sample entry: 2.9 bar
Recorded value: 0.25 bar
